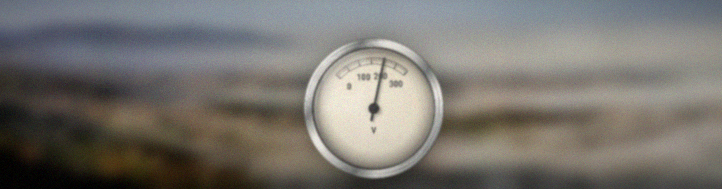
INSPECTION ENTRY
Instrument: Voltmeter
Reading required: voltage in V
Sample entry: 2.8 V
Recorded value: 200 V
